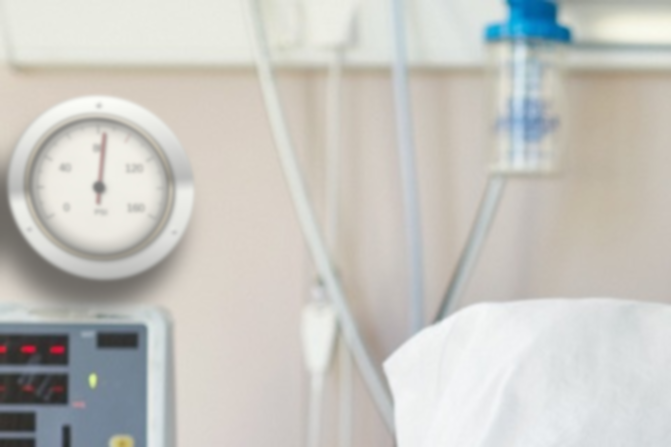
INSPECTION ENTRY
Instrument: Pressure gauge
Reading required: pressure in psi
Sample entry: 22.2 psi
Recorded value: 85 psi
